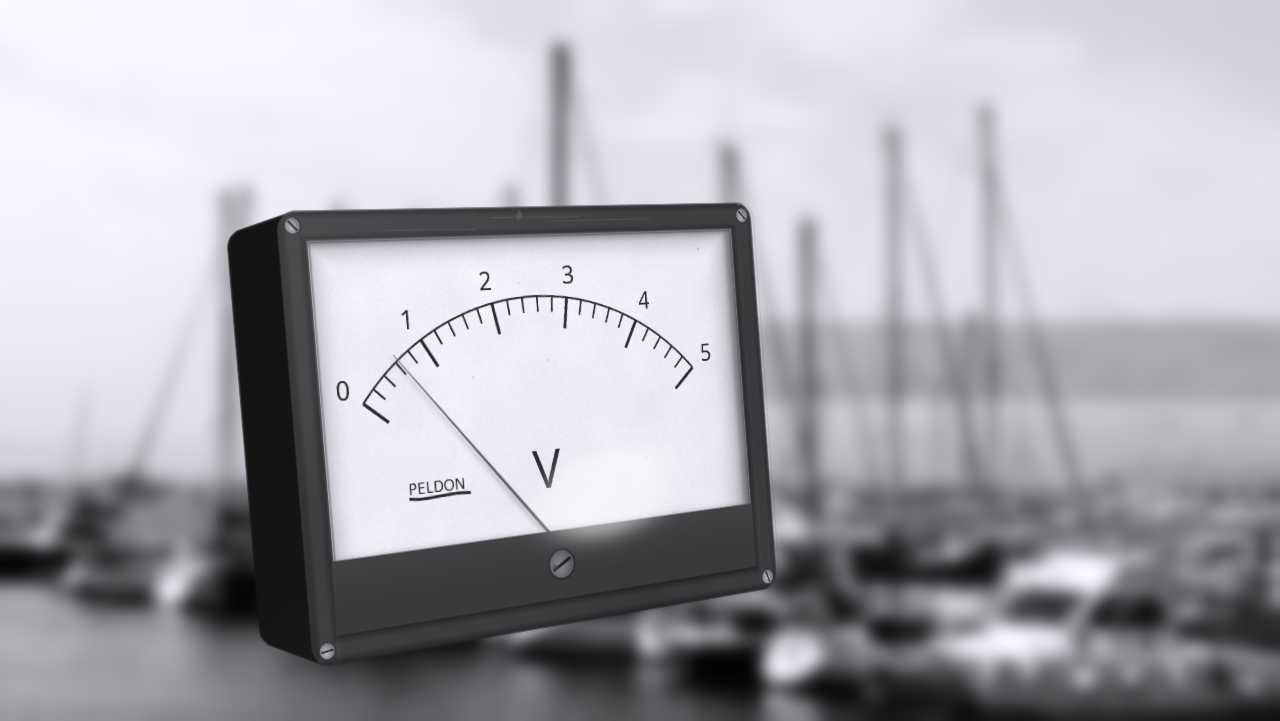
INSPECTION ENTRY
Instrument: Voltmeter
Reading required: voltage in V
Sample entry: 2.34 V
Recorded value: 0.6 V
